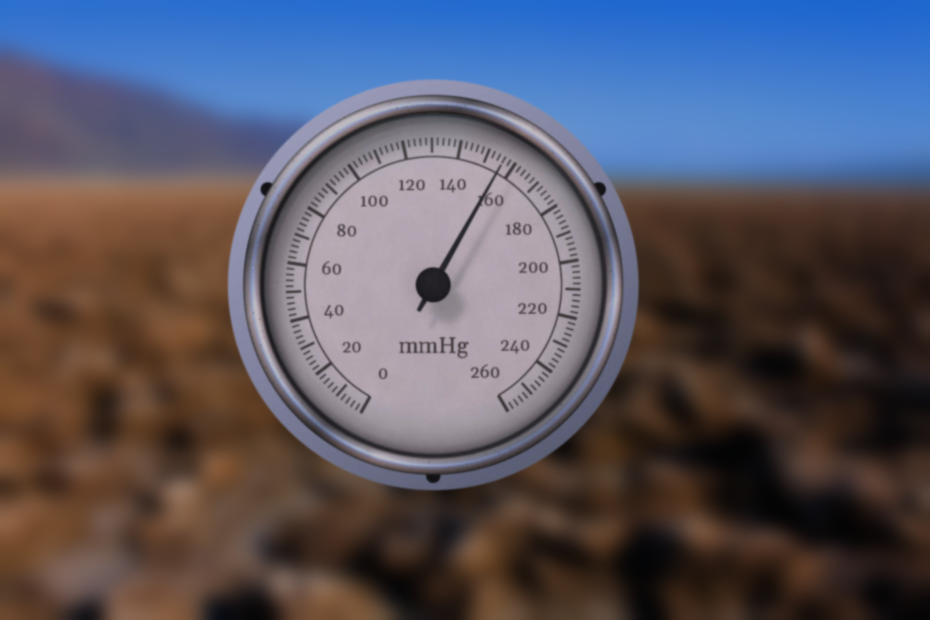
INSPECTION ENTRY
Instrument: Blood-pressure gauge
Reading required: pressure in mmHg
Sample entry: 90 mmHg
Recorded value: 156 mmHg
